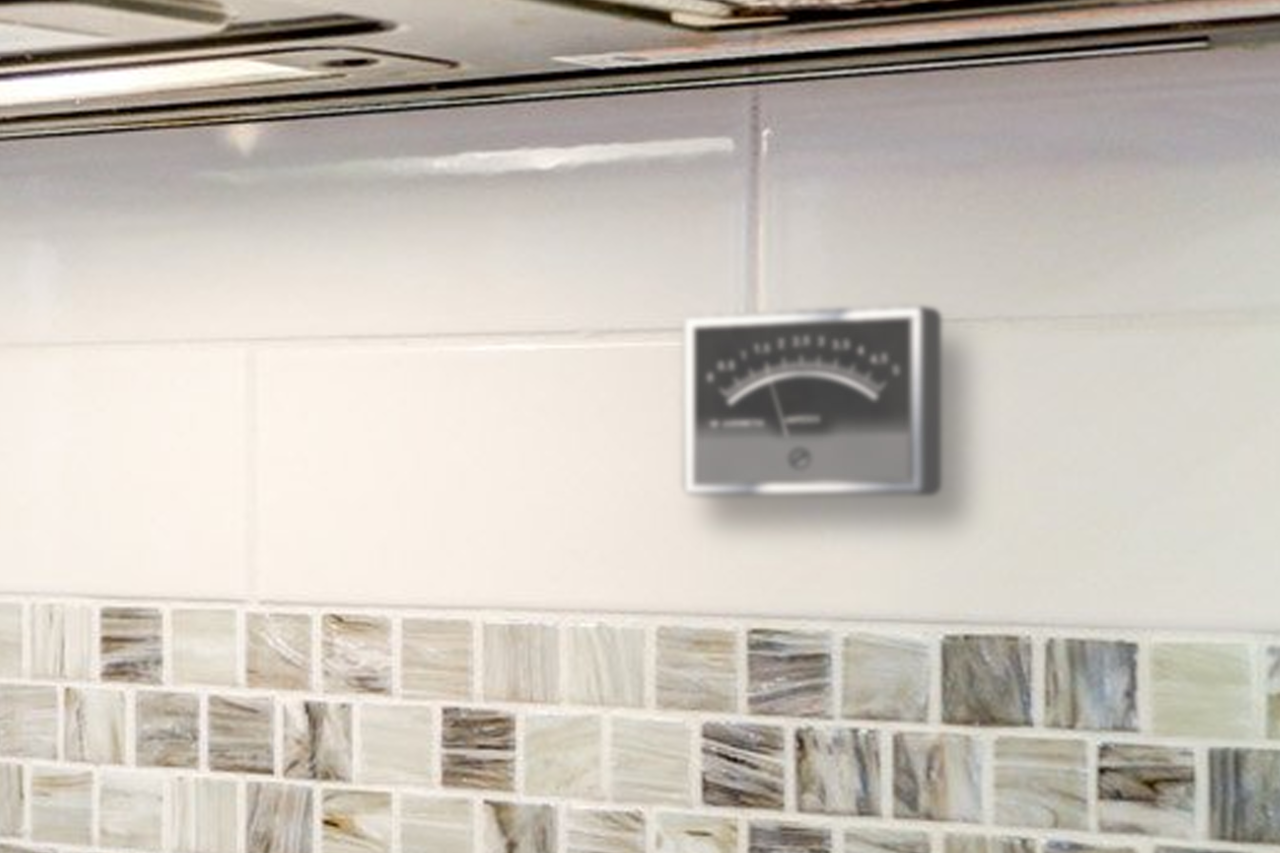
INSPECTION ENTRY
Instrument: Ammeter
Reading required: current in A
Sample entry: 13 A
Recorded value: 1.5 A
